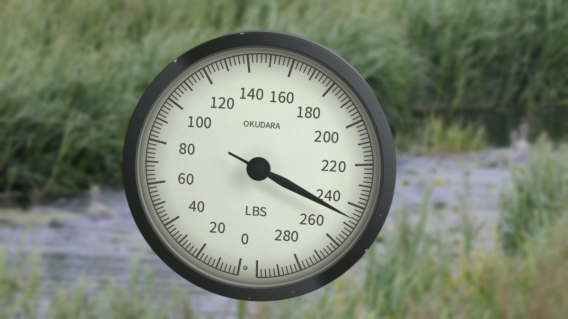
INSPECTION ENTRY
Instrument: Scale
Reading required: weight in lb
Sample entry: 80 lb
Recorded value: 246 lb
